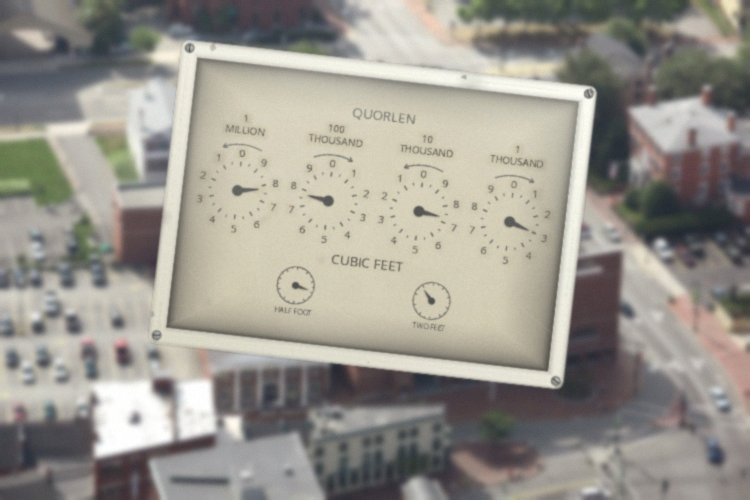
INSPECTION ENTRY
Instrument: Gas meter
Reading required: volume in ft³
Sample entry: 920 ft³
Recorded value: 777300 ft³
